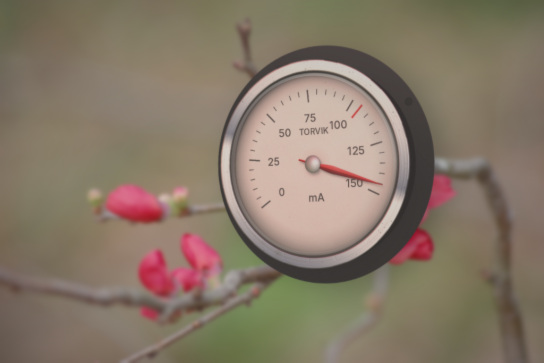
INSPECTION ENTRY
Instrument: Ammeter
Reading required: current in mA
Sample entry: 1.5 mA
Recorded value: 145 mA
